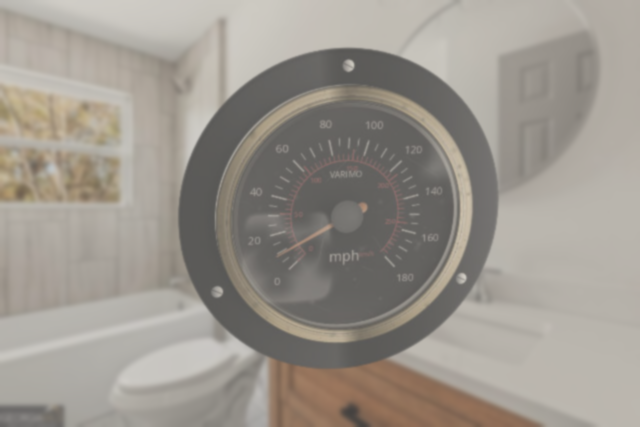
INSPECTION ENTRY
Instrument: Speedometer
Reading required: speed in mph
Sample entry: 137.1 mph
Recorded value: 10 mph
